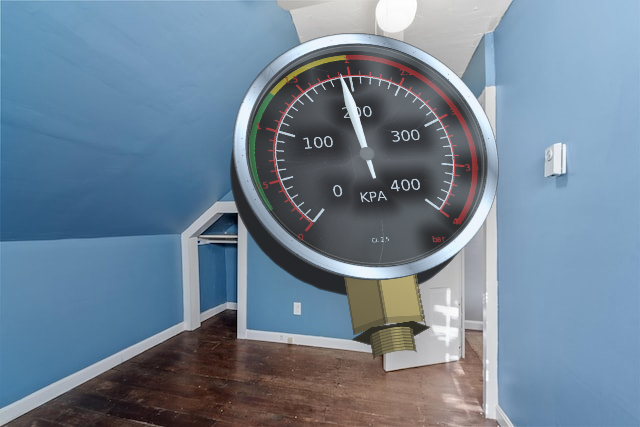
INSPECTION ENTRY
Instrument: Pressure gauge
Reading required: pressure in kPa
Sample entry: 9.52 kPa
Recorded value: 190 kPa
